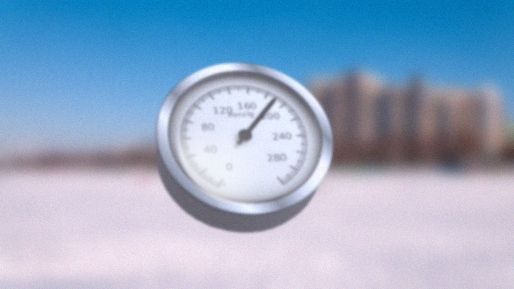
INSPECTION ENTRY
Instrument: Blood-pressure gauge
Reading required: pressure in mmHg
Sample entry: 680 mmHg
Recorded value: 190 mmHg
